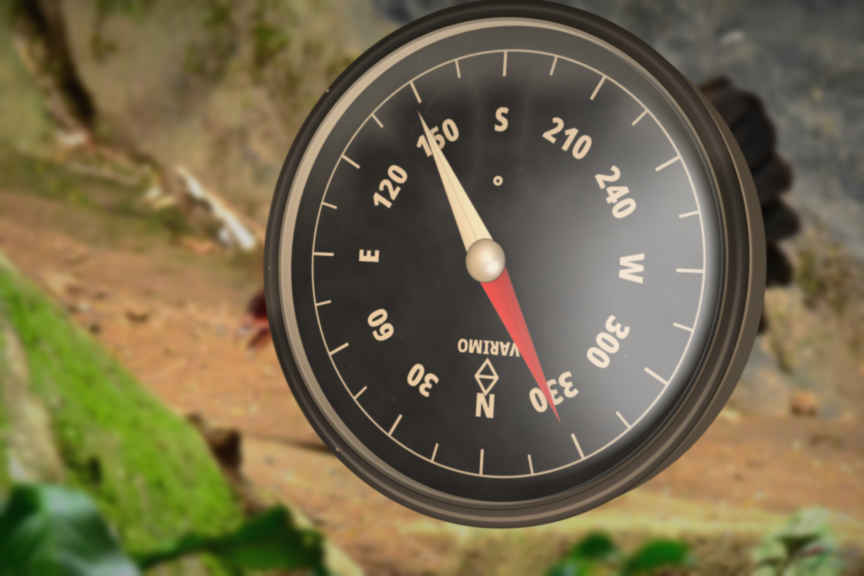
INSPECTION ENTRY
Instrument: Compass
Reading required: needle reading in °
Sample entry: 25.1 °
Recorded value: 330 °
